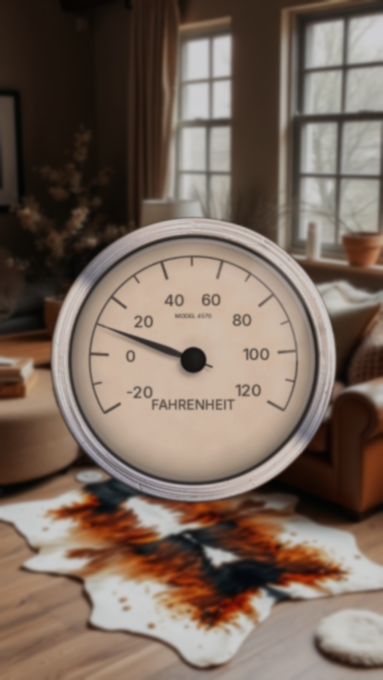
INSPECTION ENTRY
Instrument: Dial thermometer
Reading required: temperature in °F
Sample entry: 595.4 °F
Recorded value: 10 °F
